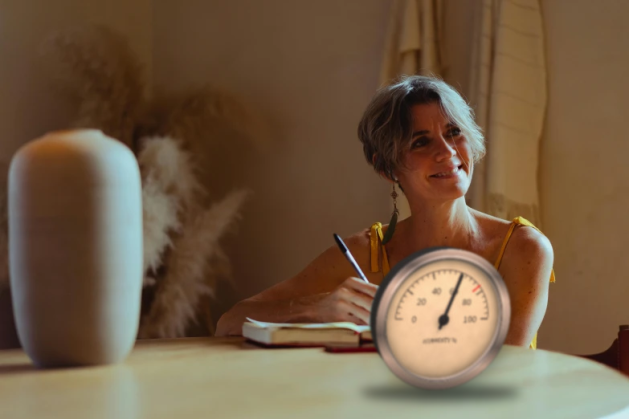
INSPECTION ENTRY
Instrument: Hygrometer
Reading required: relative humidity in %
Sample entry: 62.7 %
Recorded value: 60 %
